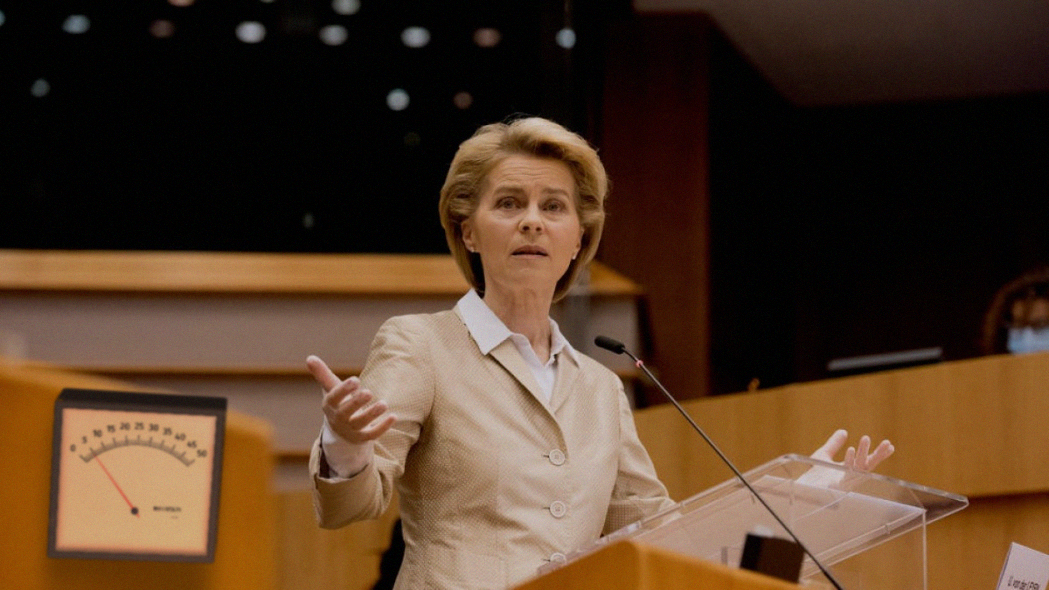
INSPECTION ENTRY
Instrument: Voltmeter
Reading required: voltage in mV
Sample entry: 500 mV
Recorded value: 5 mV
